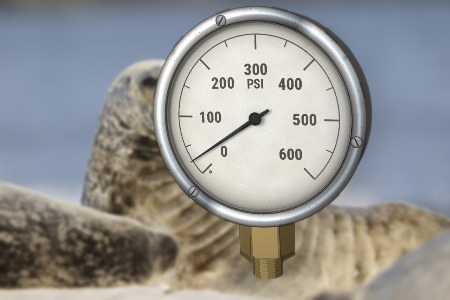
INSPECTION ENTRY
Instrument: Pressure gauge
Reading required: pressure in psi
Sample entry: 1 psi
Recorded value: 25 psi
